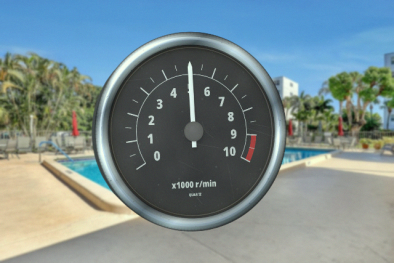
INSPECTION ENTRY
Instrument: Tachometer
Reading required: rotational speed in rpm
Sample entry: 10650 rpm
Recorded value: 5000 rpm
